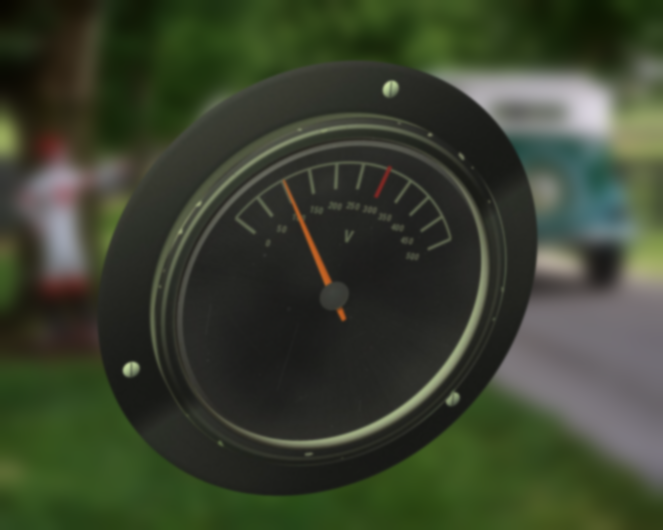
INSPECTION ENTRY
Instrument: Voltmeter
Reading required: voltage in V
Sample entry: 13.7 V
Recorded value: 100 V
